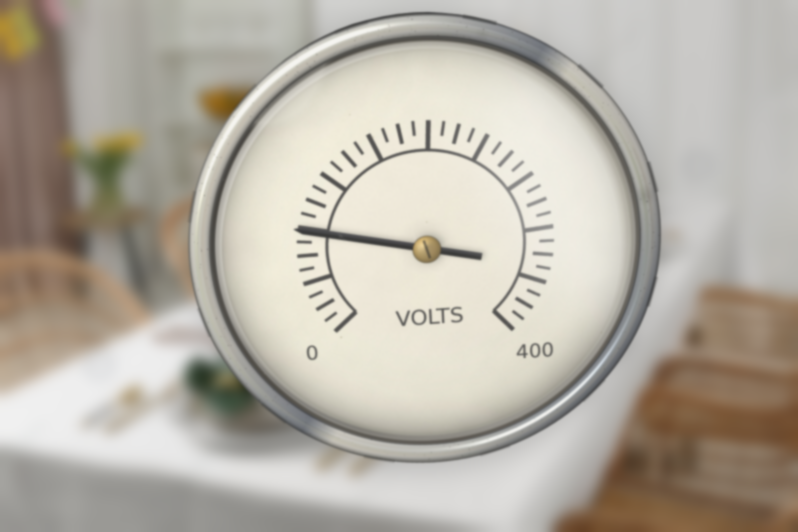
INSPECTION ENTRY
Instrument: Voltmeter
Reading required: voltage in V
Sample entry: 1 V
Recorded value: 80 V
